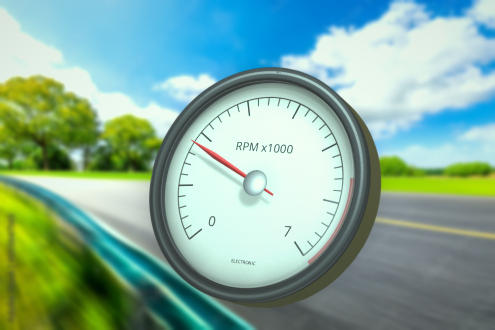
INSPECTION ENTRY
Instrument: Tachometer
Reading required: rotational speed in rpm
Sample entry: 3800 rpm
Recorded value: 1800 rpm
